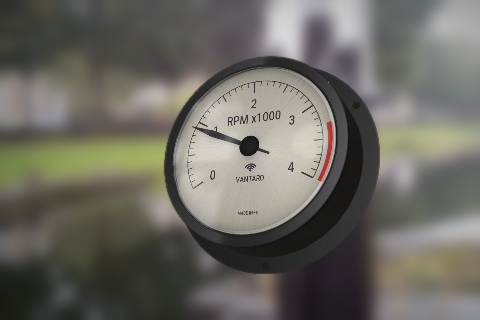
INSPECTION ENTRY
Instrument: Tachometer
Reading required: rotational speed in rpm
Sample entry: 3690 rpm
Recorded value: 900 rpm
